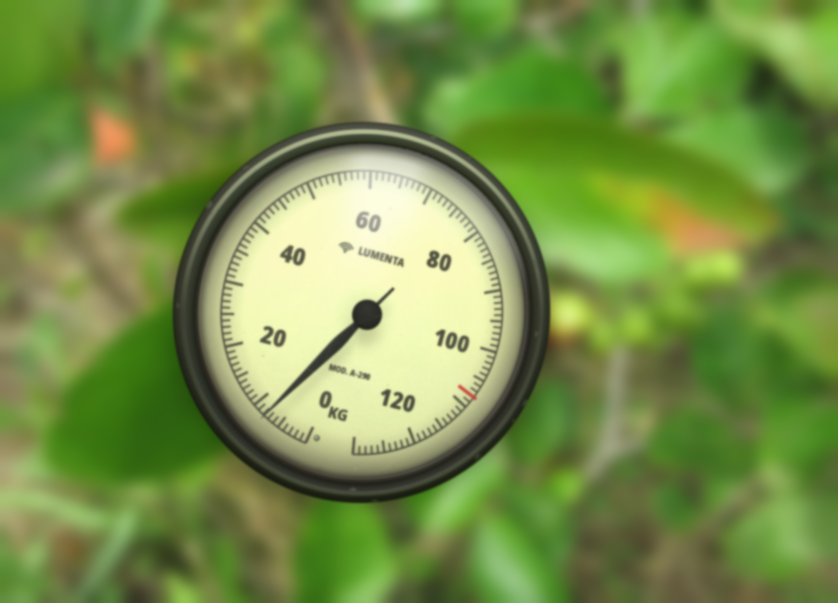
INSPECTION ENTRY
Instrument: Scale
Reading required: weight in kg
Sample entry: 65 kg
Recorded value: 8 kg
